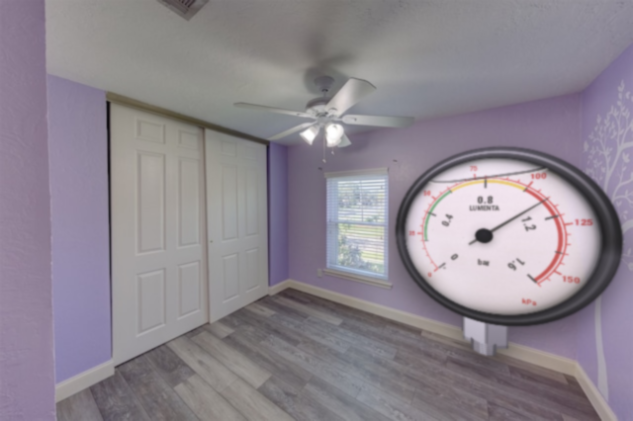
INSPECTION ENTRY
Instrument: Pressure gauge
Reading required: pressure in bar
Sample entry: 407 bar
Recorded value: 1.1 bar
